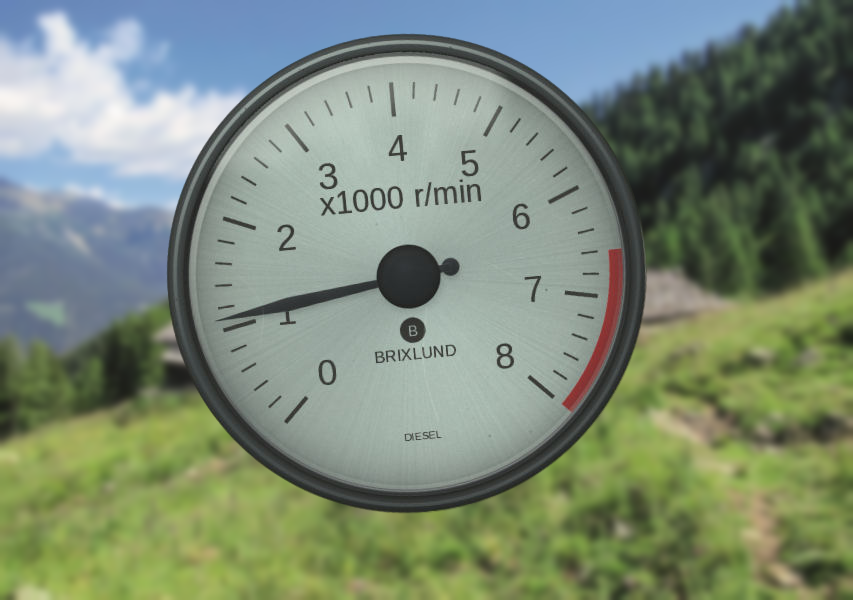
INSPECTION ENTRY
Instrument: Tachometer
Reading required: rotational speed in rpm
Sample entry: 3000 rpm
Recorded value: 1100 rpm
